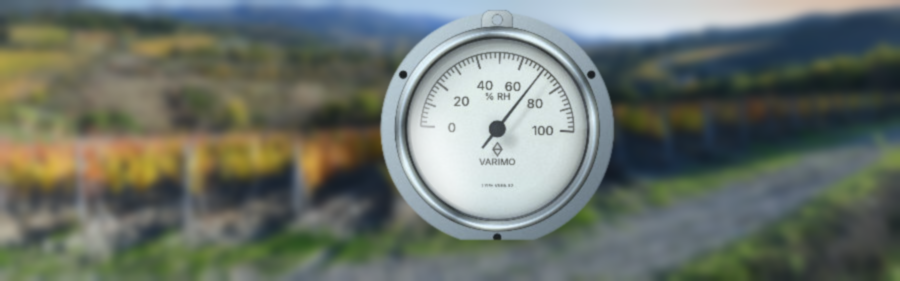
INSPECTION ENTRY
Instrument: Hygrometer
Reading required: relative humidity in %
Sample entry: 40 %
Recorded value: 70 %
